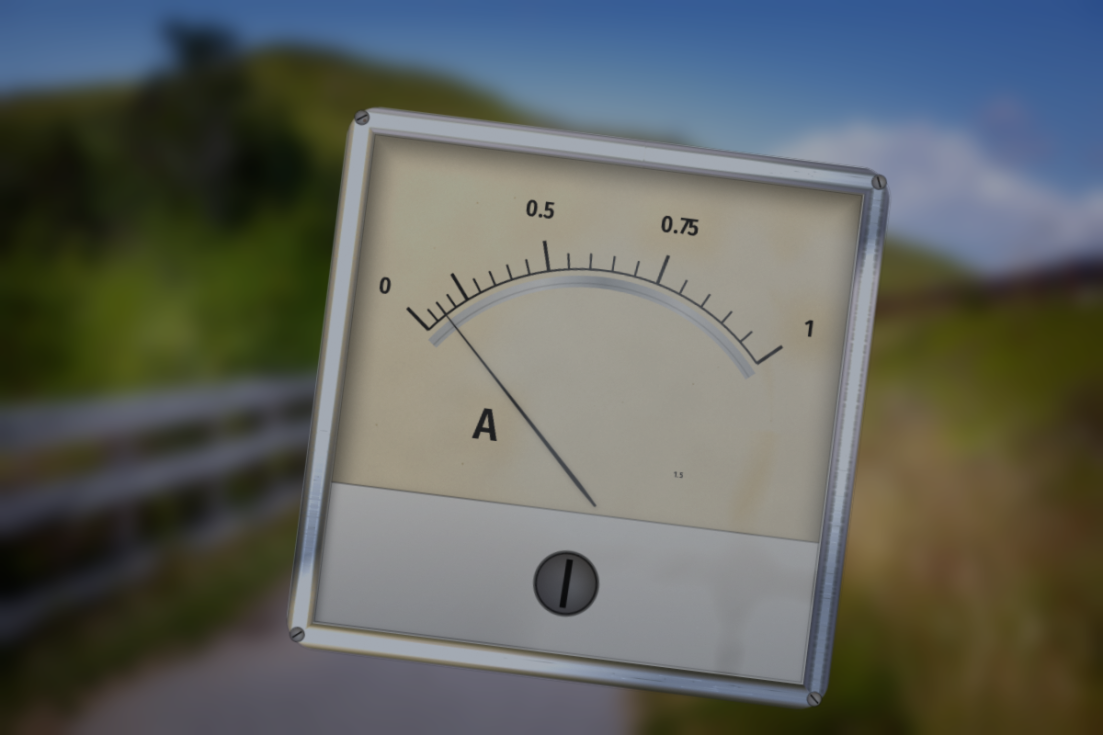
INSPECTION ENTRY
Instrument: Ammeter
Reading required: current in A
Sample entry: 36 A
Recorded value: 0.15 A
